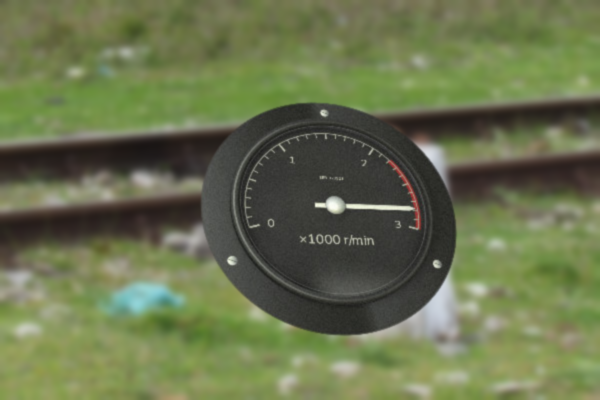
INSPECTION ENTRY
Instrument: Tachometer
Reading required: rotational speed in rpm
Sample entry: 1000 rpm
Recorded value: 2800 rpm
